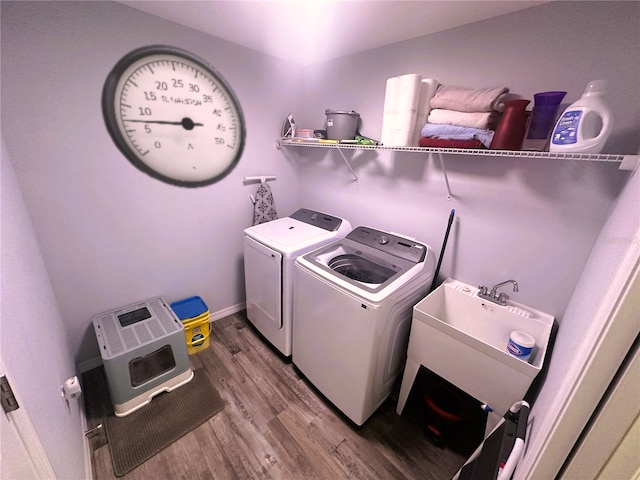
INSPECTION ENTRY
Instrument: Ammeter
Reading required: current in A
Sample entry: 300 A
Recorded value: 7 A
